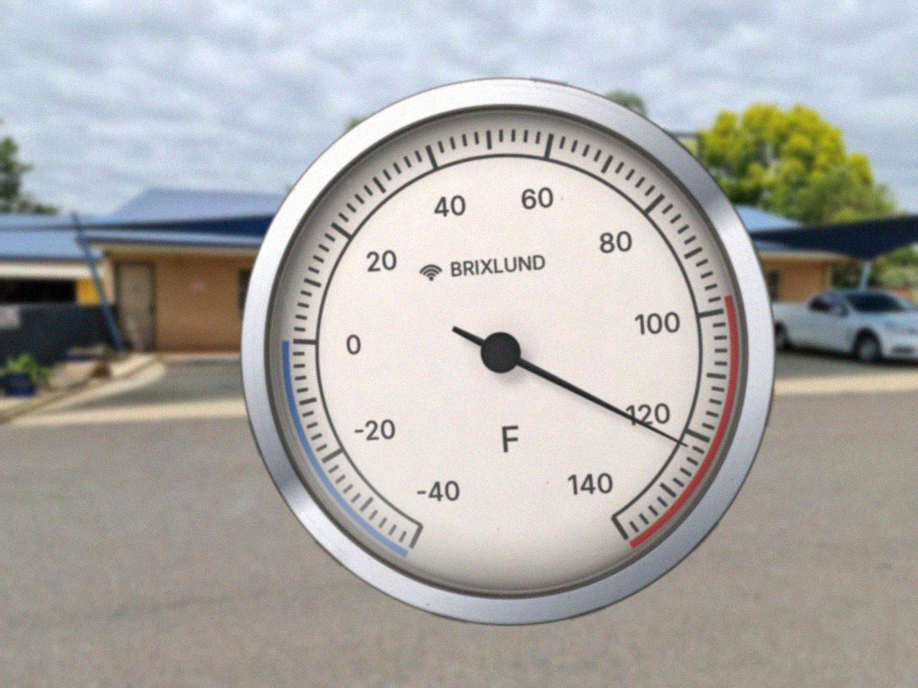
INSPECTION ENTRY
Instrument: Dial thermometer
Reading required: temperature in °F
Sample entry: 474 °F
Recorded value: 122 °F
